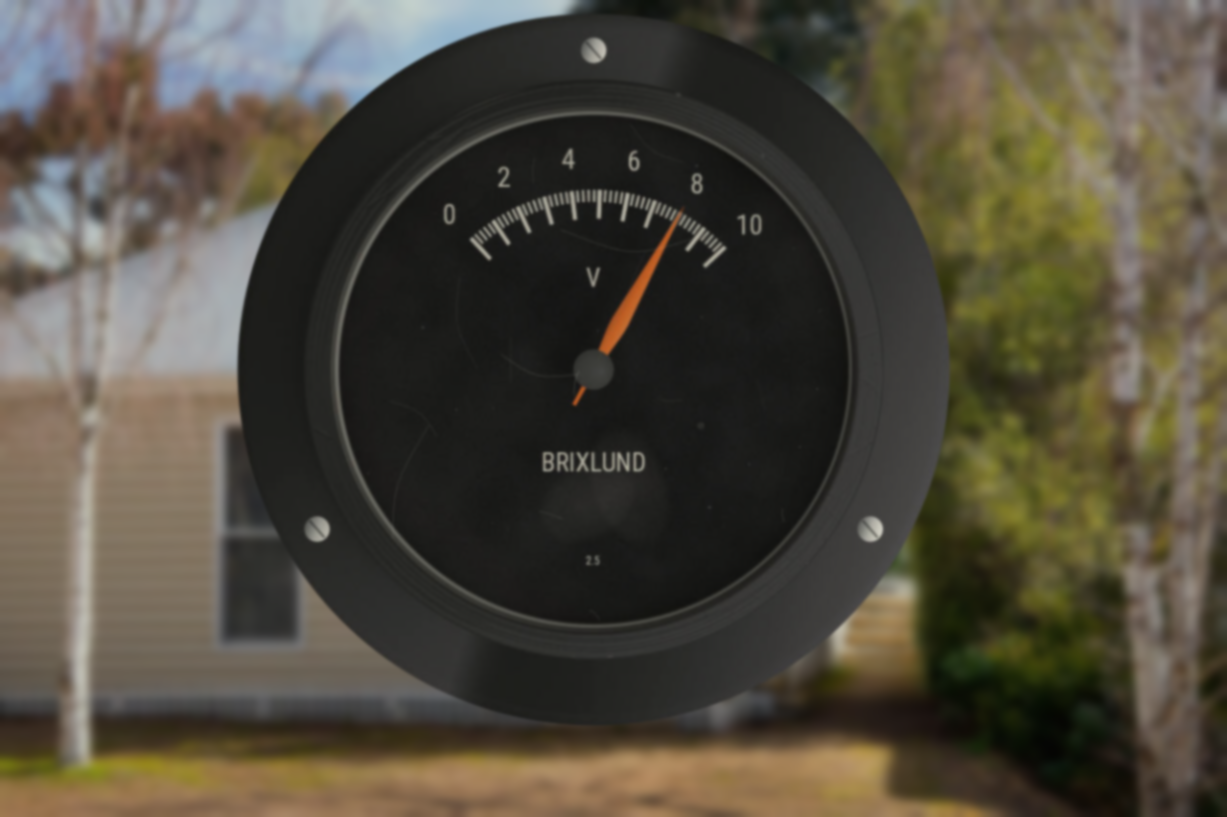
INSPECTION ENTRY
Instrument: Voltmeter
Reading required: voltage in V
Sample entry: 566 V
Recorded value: 8 V
